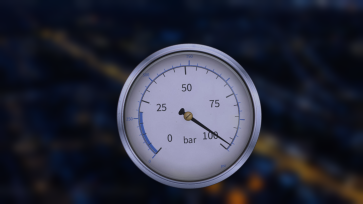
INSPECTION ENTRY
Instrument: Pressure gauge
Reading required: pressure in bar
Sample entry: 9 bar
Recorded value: 97.5 bar
